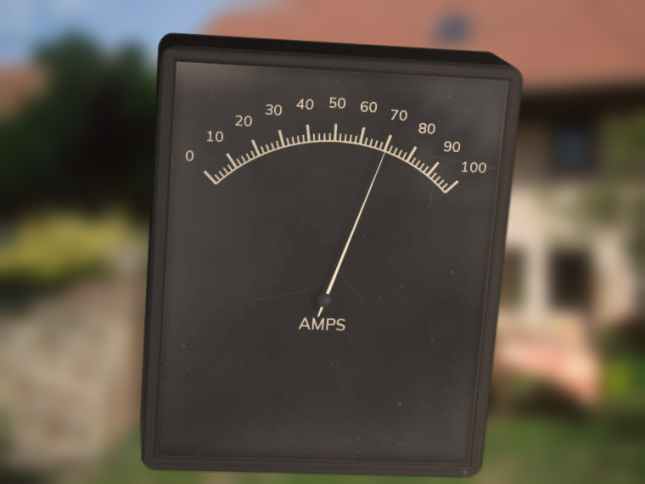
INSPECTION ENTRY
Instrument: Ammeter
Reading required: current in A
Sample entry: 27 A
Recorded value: 70 A
